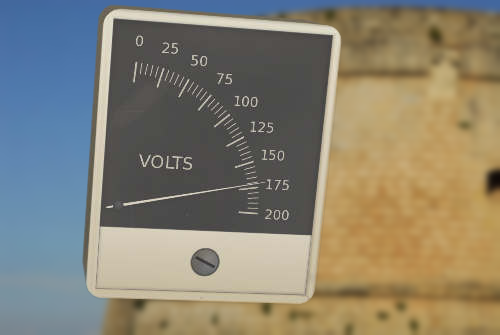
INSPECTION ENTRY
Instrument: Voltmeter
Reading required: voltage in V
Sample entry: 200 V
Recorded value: 170 V
